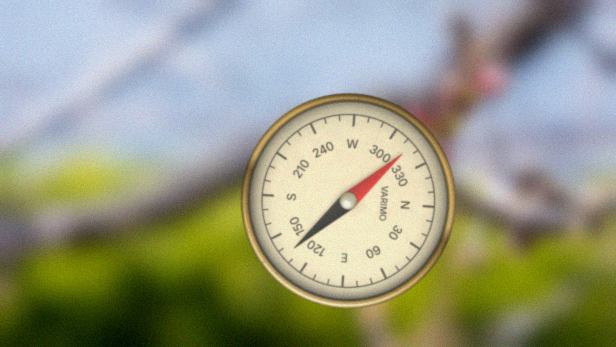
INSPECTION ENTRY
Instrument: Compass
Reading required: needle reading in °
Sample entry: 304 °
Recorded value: 315 °
